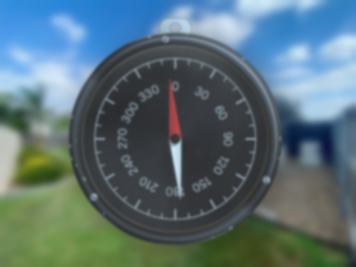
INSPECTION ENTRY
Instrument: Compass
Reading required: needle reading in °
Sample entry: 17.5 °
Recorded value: 355 °
